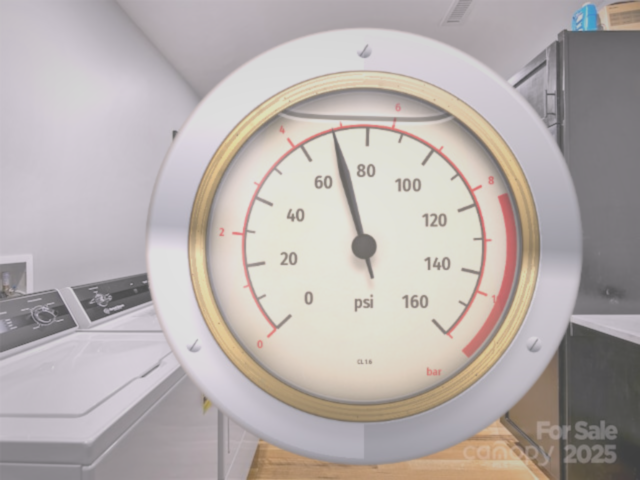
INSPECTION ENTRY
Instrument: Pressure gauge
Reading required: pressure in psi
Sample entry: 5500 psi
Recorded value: 70 psi
